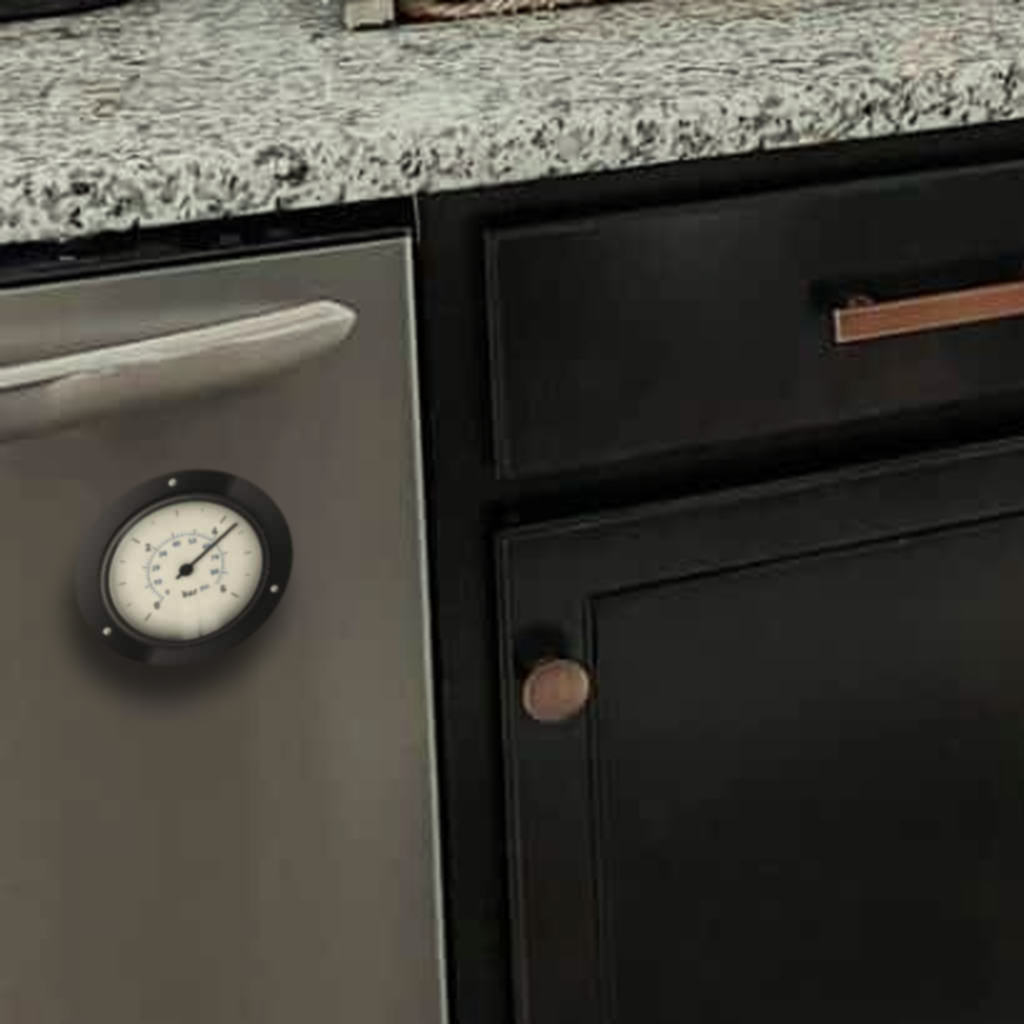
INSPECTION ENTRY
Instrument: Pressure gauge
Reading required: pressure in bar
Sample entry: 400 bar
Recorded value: 4.25 bar
